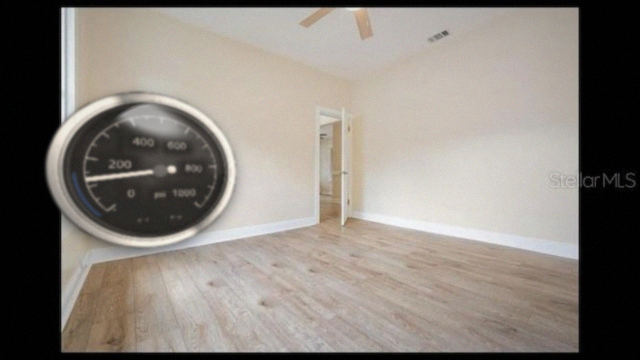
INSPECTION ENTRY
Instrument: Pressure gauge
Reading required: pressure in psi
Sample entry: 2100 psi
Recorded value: 125 psi
